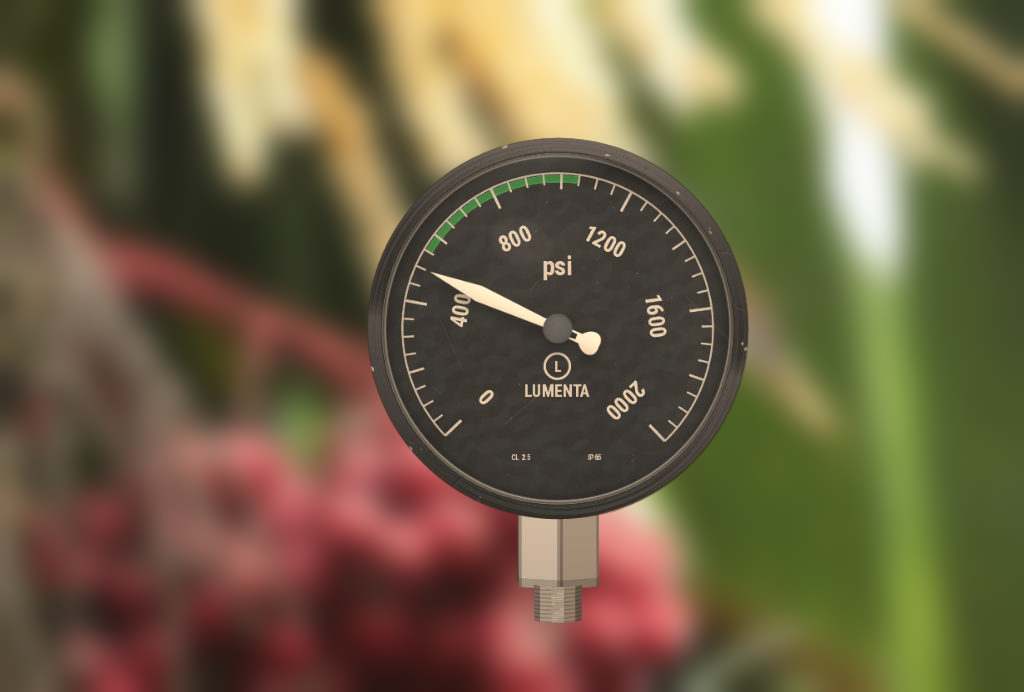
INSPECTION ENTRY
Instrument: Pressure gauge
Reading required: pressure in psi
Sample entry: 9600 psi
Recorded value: 500 psi
